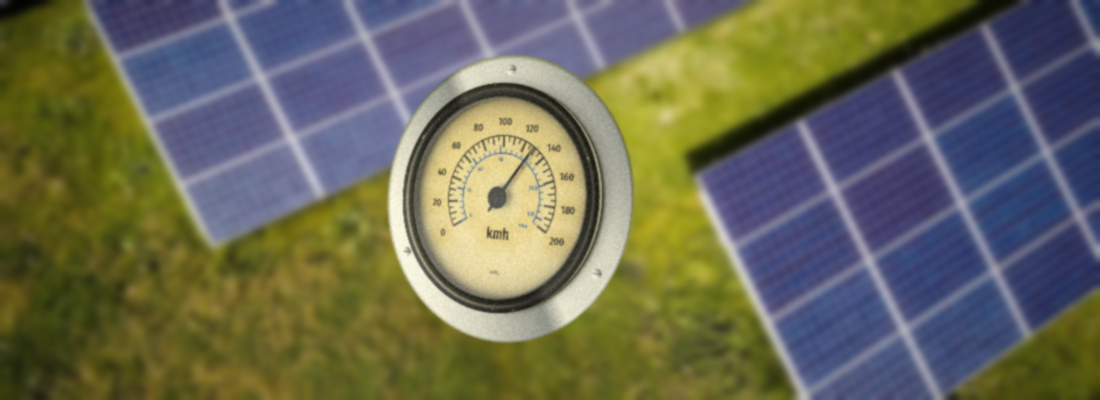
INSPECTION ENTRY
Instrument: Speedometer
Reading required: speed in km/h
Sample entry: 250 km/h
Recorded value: 130 km/h
